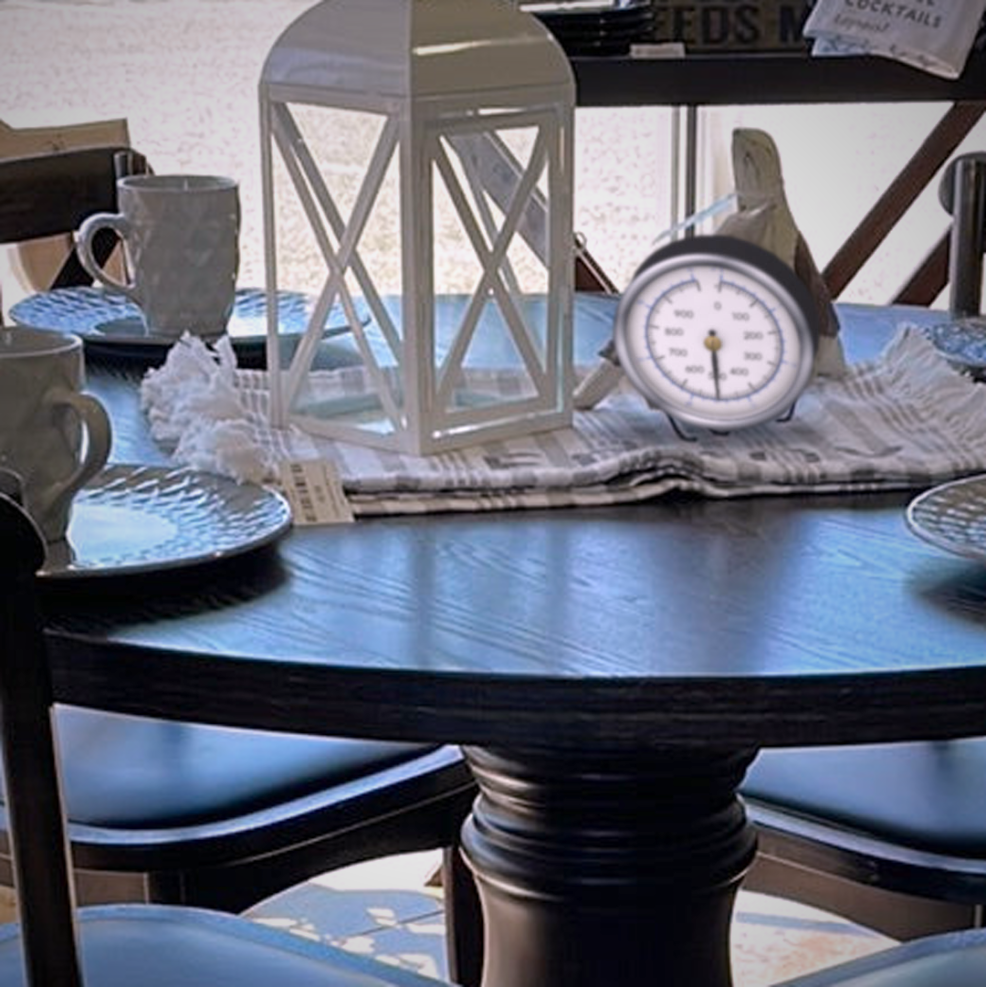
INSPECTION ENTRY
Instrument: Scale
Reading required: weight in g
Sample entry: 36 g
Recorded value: 500 g
